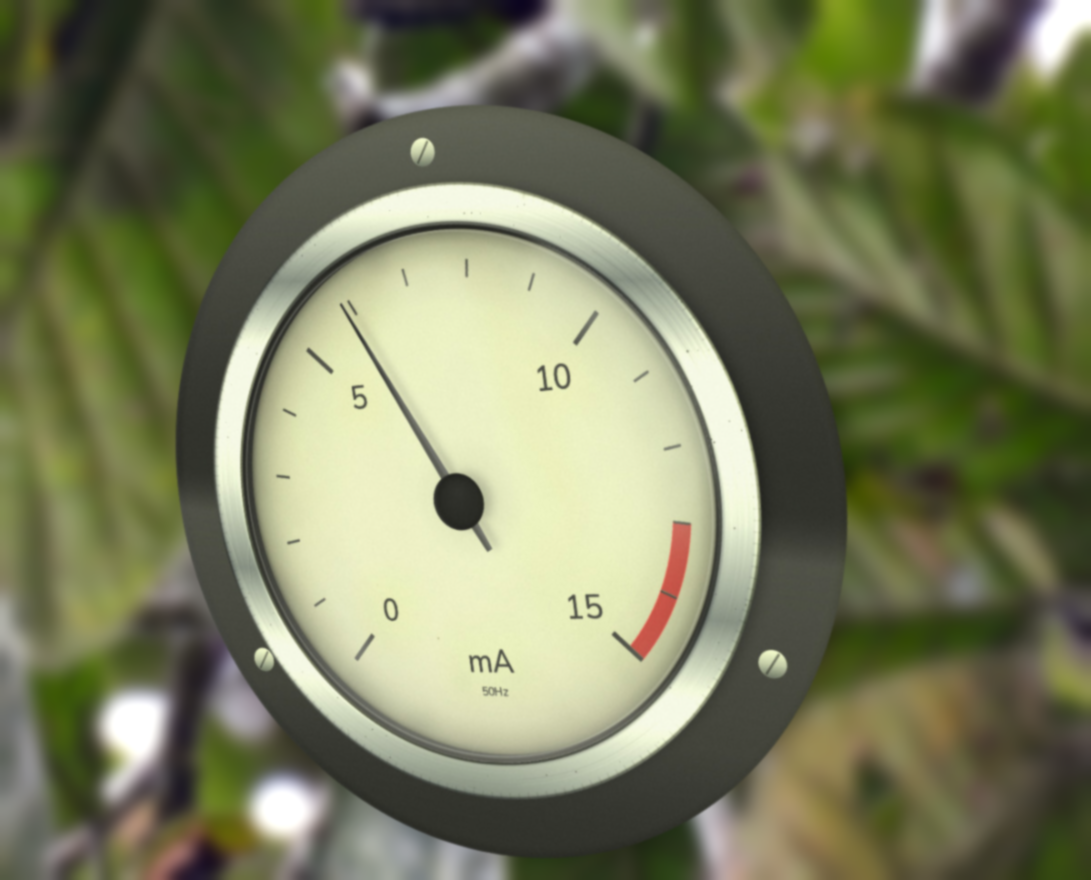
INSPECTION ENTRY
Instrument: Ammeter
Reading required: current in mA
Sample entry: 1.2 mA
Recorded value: 6 mA
